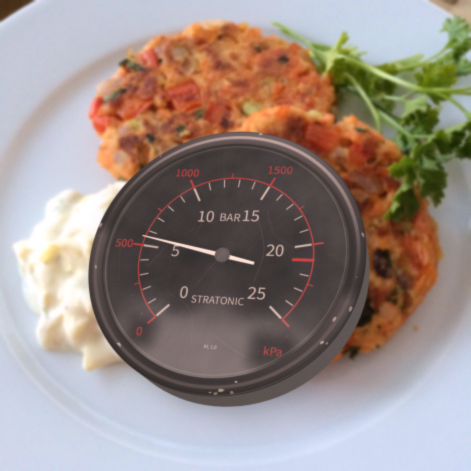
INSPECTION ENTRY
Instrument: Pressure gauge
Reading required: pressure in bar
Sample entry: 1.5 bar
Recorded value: 5.5 bar
